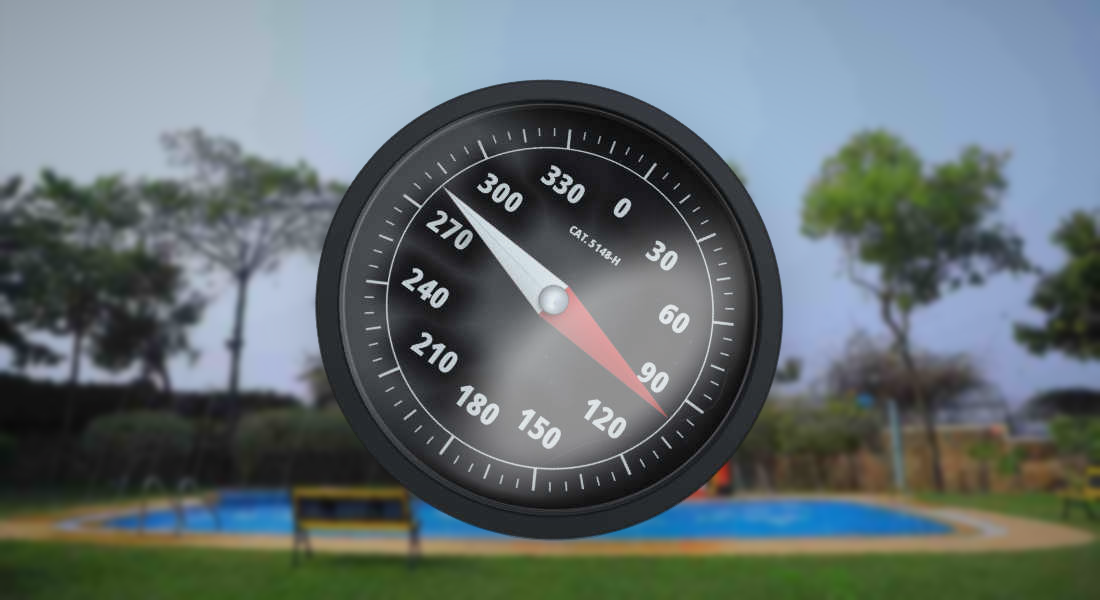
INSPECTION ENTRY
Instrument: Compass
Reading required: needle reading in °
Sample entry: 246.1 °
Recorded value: 100 °
